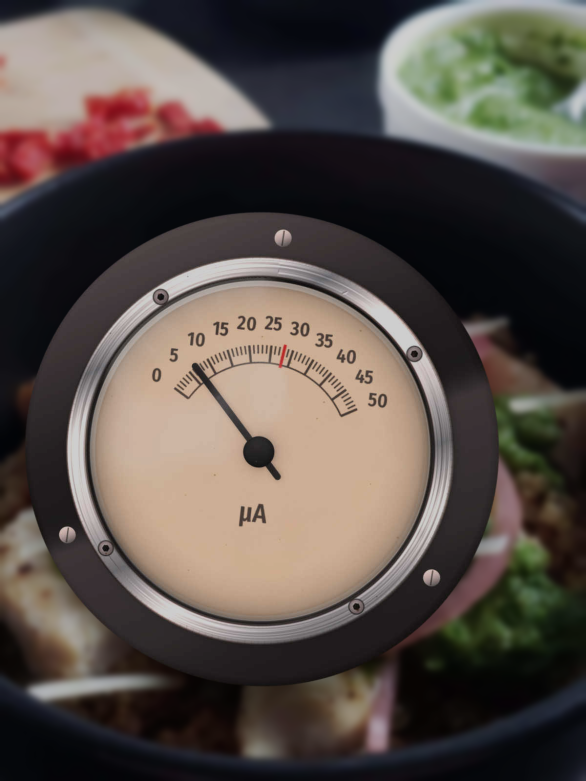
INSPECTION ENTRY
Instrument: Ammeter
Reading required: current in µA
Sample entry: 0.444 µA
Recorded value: 7 µA
